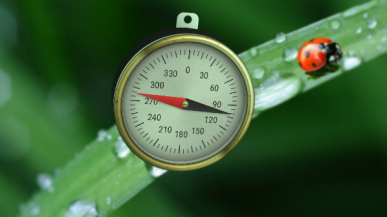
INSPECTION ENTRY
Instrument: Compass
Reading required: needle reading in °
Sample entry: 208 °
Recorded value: 280 °
